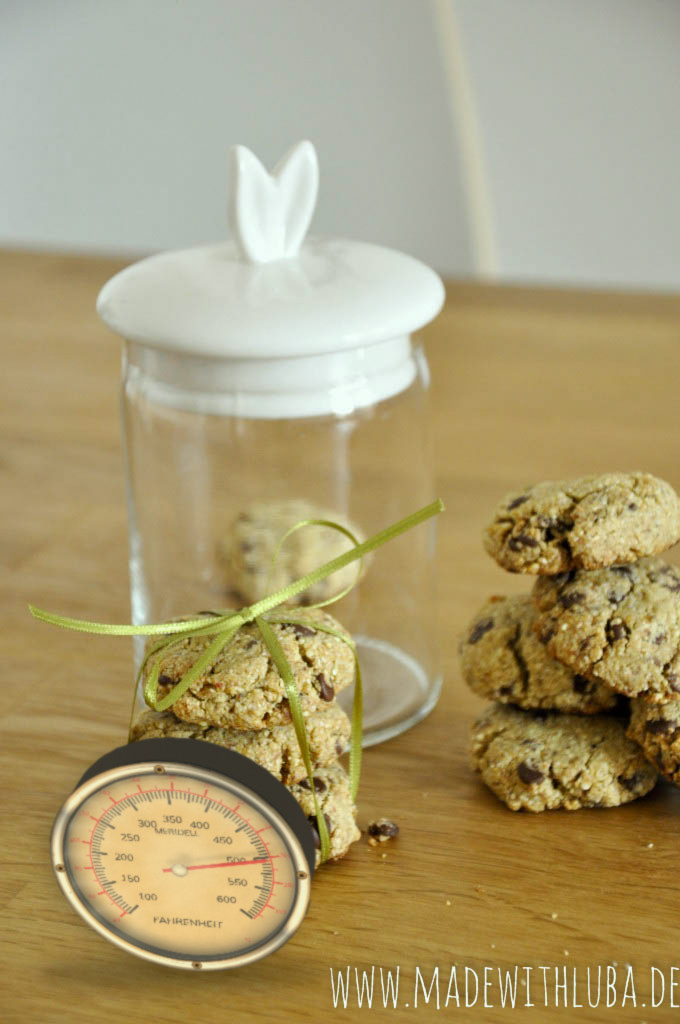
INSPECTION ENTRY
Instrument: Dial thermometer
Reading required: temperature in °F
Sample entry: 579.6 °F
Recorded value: 500 °F
